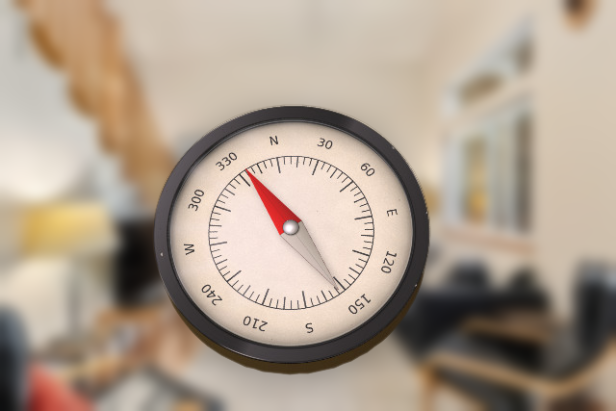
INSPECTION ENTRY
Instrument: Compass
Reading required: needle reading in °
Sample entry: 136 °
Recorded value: 335 °
